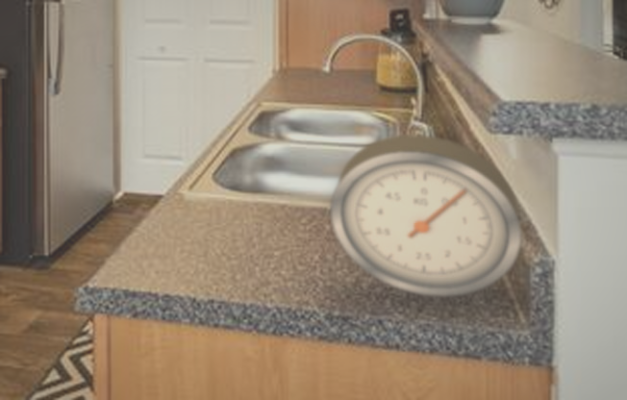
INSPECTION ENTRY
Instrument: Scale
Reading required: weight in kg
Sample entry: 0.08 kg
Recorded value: 0.5 kg
